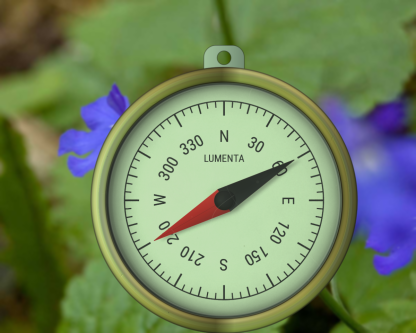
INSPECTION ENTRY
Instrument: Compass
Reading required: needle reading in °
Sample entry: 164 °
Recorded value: 240 °
